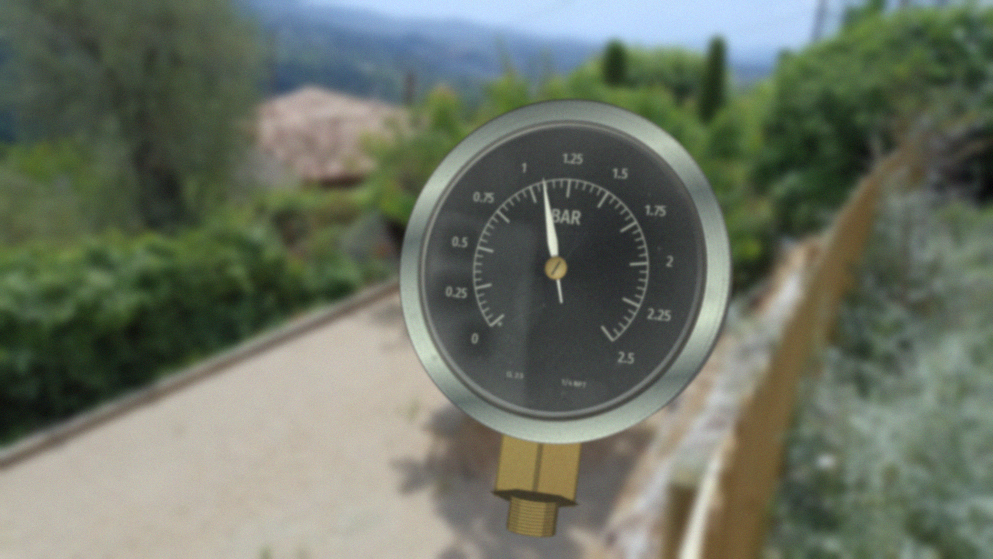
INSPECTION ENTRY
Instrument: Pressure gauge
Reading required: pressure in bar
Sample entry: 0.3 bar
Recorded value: 1.1 bar
